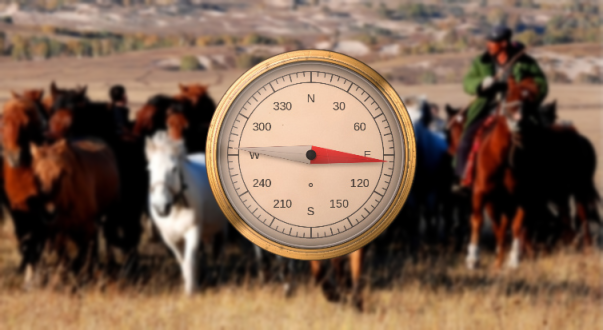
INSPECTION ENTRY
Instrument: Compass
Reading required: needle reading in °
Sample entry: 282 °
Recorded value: 95 °
